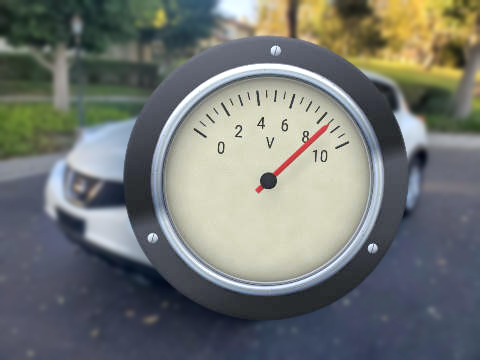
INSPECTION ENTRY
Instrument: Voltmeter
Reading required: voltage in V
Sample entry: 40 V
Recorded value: 8.5 V
